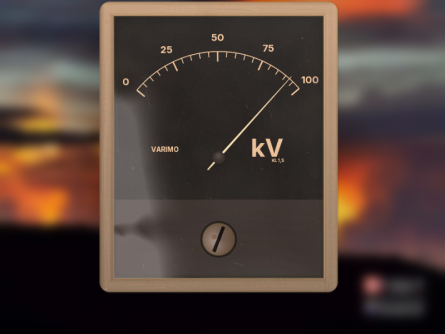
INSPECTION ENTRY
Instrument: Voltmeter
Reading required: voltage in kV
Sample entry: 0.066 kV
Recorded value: 92.5 kV
